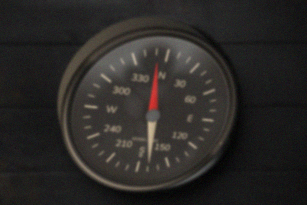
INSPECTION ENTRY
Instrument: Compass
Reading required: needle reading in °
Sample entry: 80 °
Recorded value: 350 °
